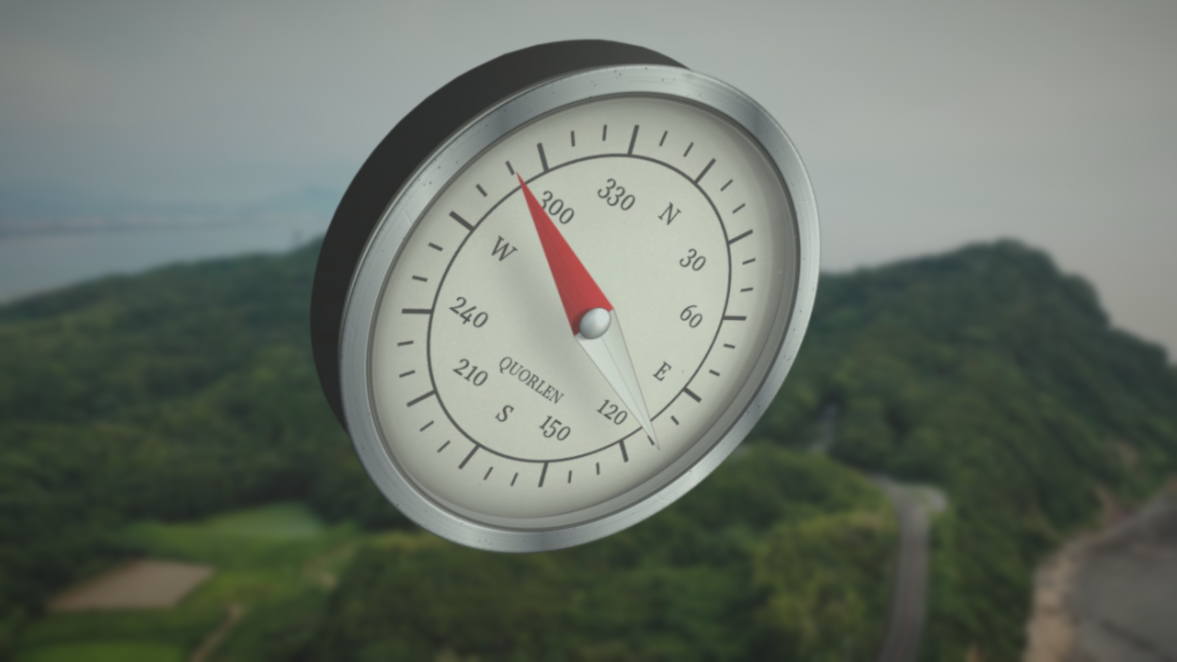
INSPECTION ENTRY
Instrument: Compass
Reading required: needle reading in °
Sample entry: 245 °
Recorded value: 290 °
